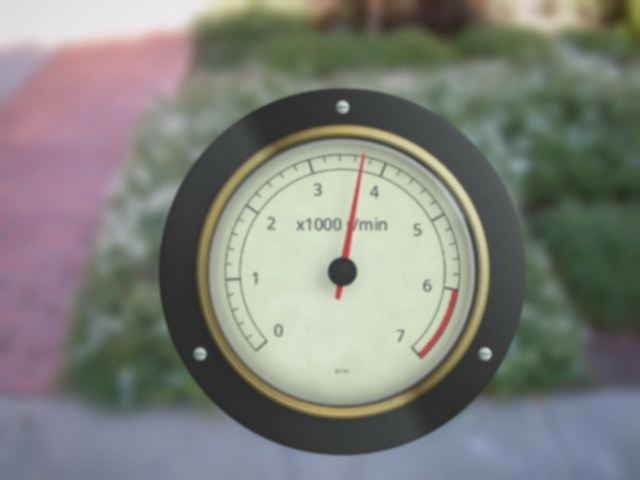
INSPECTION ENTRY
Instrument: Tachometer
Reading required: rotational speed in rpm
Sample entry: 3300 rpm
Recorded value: 3700 rpm
